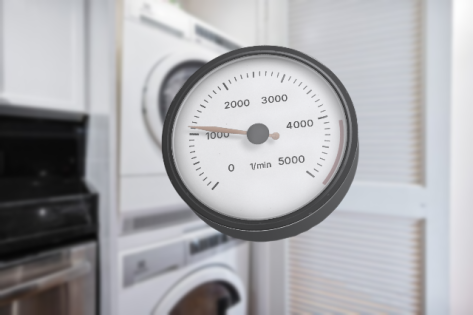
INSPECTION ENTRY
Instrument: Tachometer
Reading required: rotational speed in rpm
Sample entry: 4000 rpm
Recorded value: 1100 rpm
